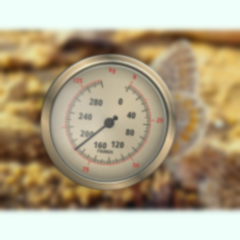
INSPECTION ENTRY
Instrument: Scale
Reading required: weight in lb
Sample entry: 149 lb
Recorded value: 190 lb
